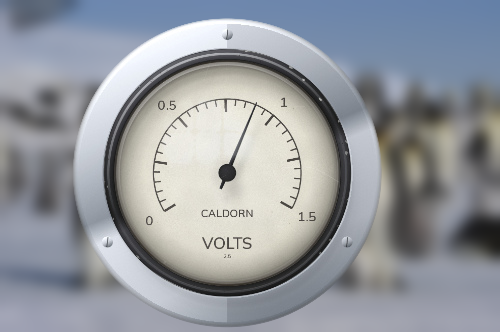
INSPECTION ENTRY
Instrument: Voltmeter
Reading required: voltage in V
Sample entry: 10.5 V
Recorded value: 0.9 V
